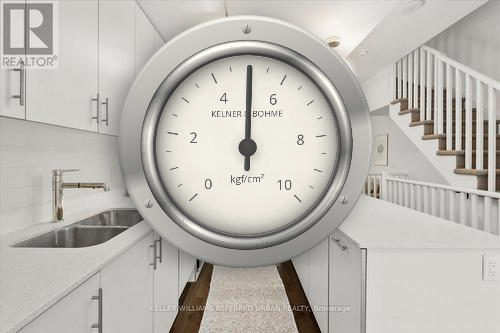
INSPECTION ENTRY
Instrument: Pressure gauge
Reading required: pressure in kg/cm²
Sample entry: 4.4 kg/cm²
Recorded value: 5 kg/cm²
